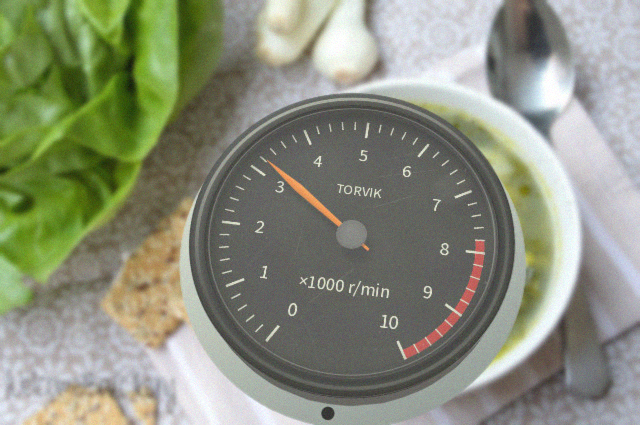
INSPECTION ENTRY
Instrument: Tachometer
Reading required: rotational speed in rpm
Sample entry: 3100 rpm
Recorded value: 3200 rpm
